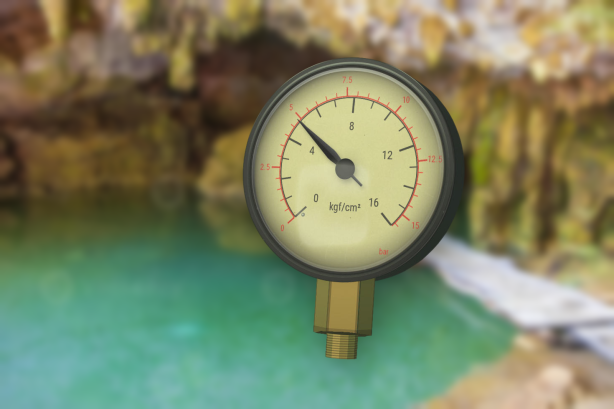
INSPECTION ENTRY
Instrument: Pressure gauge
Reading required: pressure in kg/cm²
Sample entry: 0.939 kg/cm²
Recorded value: 5 kg/cm²
